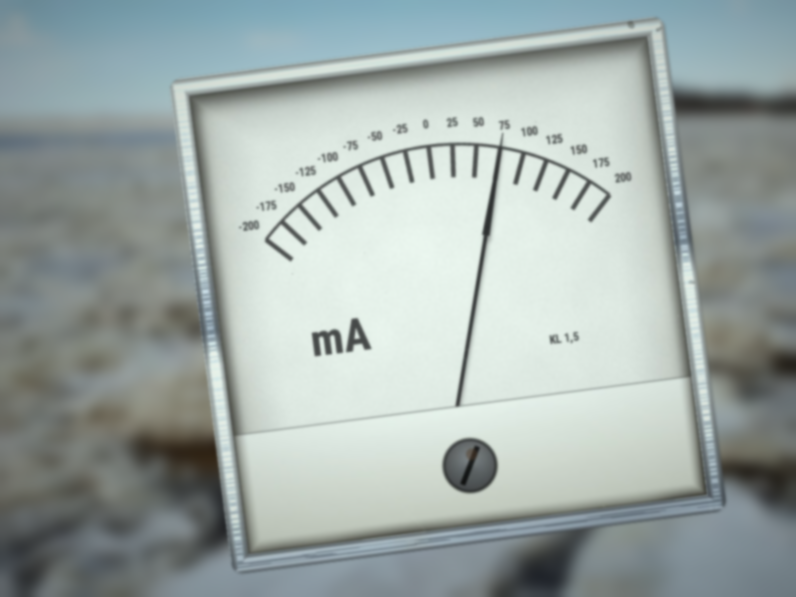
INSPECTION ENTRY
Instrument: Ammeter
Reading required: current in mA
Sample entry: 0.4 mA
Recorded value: 75 mA
